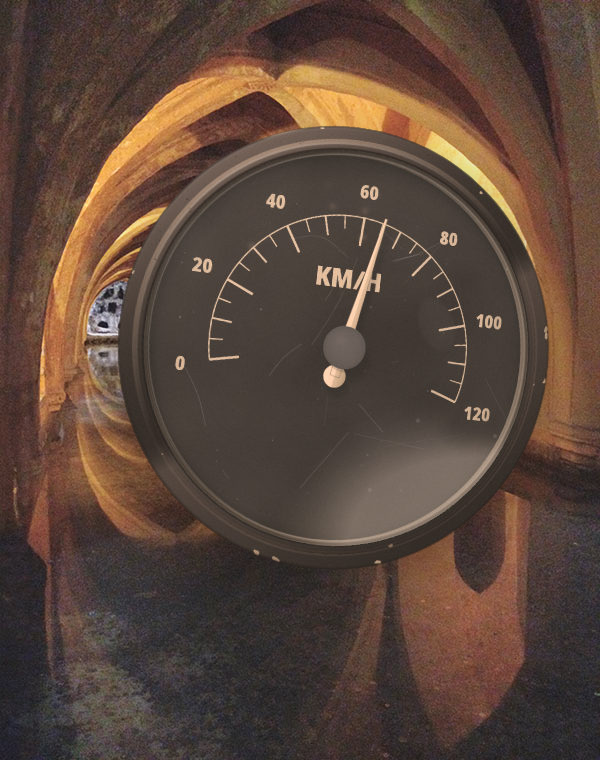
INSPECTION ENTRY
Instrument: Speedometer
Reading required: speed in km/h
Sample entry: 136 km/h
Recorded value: 65 km/h
